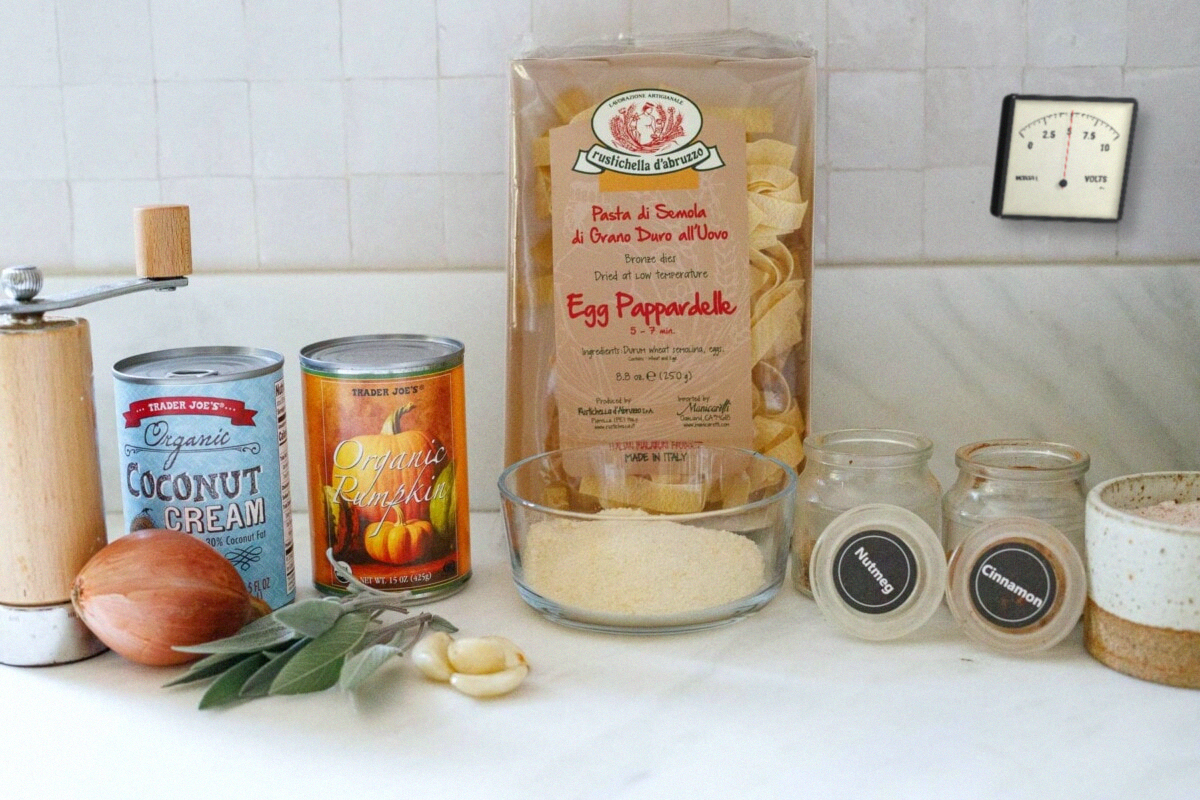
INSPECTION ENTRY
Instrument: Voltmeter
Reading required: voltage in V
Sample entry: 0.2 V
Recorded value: 5 V
